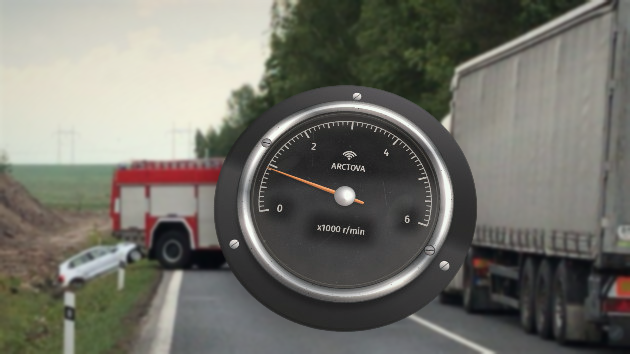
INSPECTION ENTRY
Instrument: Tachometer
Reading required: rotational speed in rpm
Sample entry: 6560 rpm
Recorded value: 900 rpm
